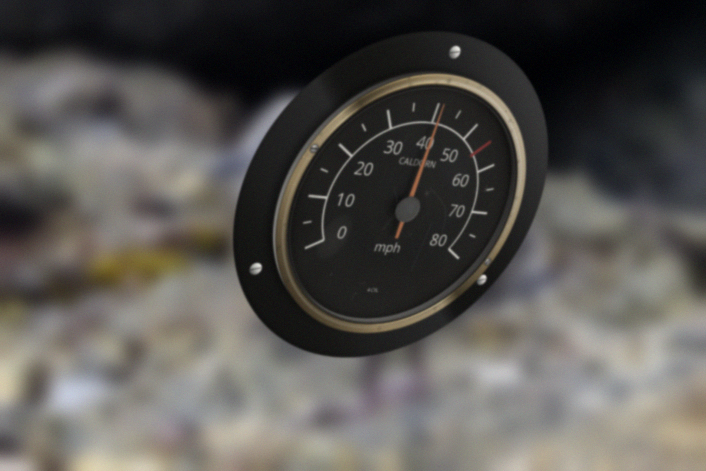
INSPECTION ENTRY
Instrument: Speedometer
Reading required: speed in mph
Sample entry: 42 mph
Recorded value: 40 mph
